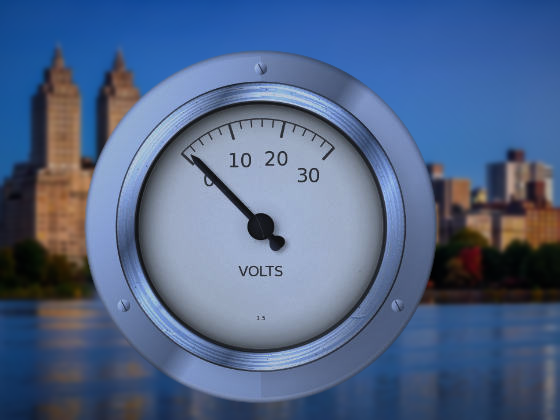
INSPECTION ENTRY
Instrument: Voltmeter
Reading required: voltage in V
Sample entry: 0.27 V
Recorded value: 1 V
